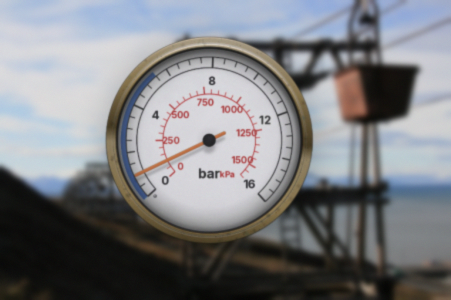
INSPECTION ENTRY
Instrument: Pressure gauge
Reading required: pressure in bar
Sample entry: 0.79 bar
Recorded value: 1 bar
